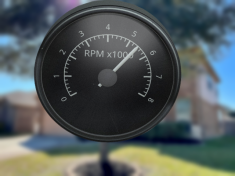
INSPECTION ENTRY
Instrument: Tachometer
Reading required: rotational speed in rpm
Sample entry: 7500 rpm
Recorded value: 5400 rpm
